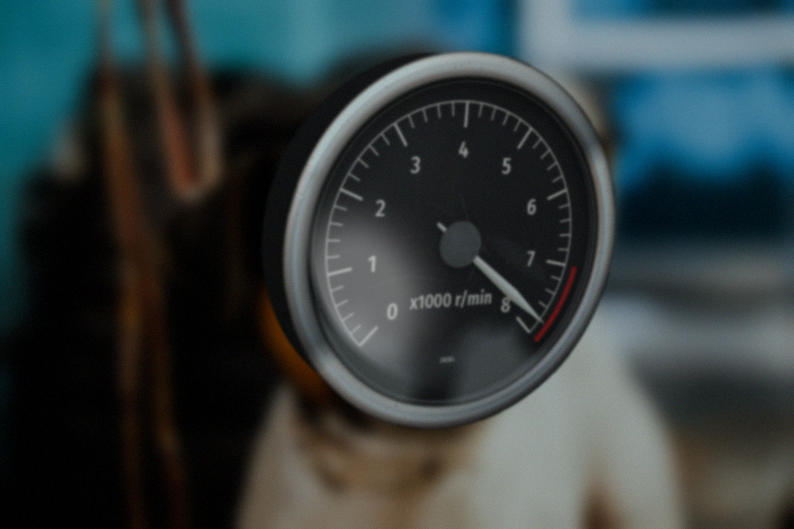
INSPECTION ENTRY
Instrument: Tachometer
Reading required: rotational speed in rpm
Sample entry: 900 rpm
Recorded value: 7800 rpm
